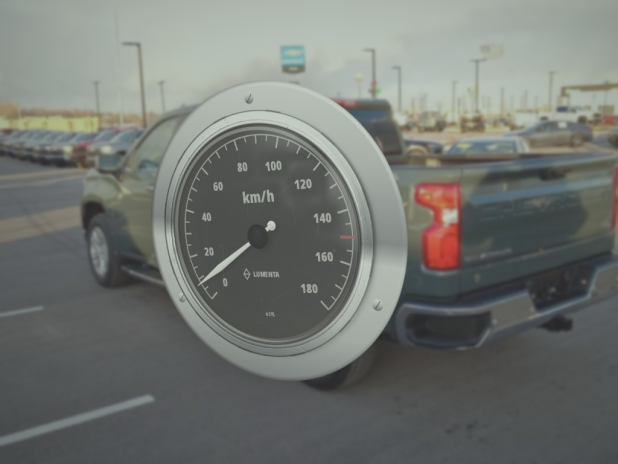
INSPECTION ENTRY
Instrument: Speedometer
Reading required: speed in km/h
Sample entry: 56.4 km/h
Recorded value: 7.5 km/h
